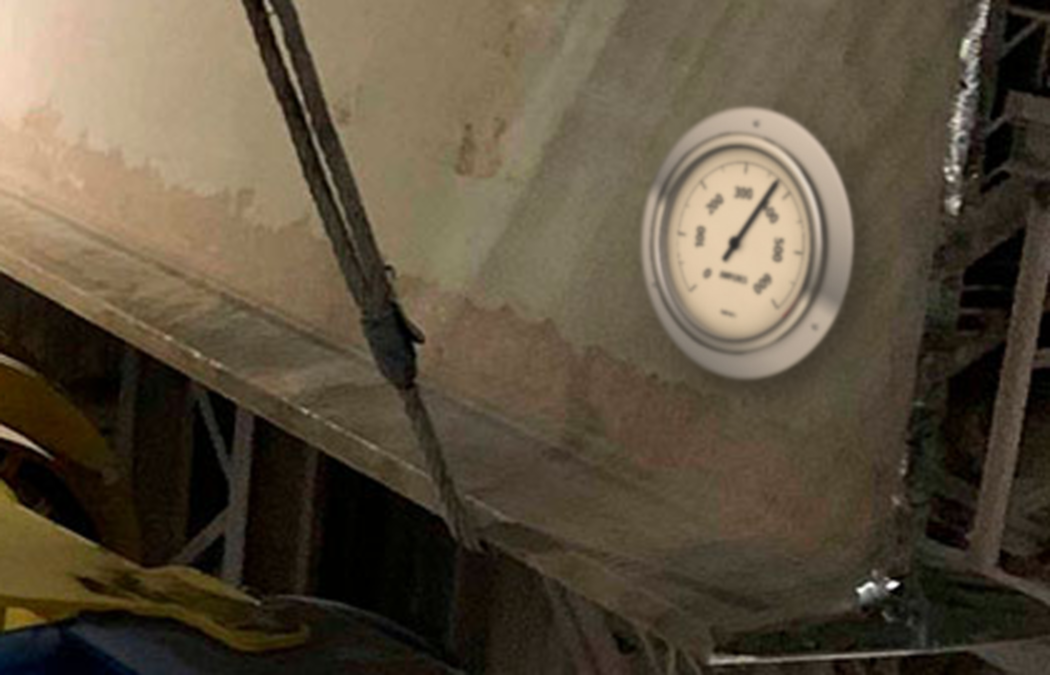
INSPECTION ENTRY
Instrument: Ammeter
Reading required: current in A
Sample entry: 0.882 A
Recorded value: 375 A
